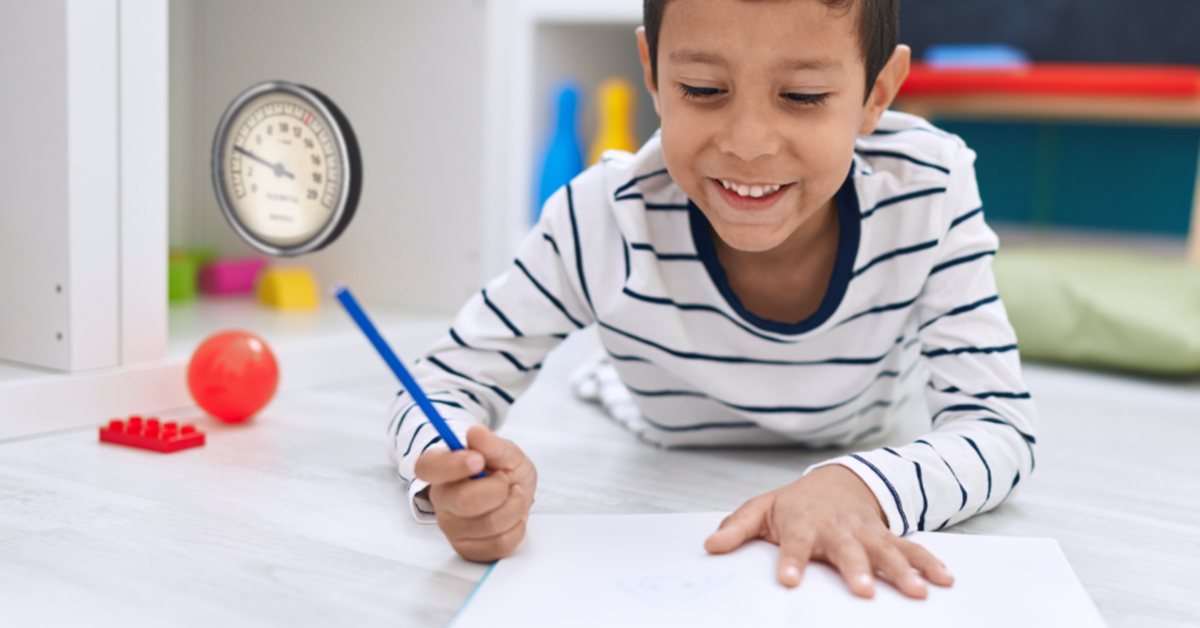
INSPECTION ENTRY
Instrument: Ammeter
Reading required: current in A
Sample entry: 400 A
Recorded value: 4 A
